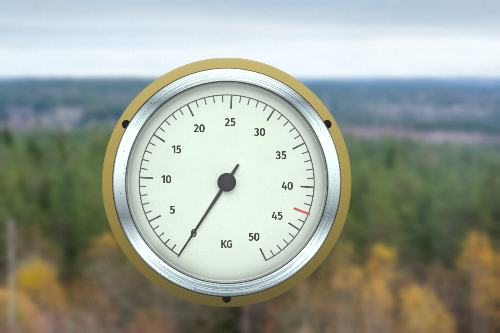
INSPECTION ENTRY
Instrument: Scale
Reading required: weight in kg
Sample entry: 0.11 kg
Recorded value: 0 kg
